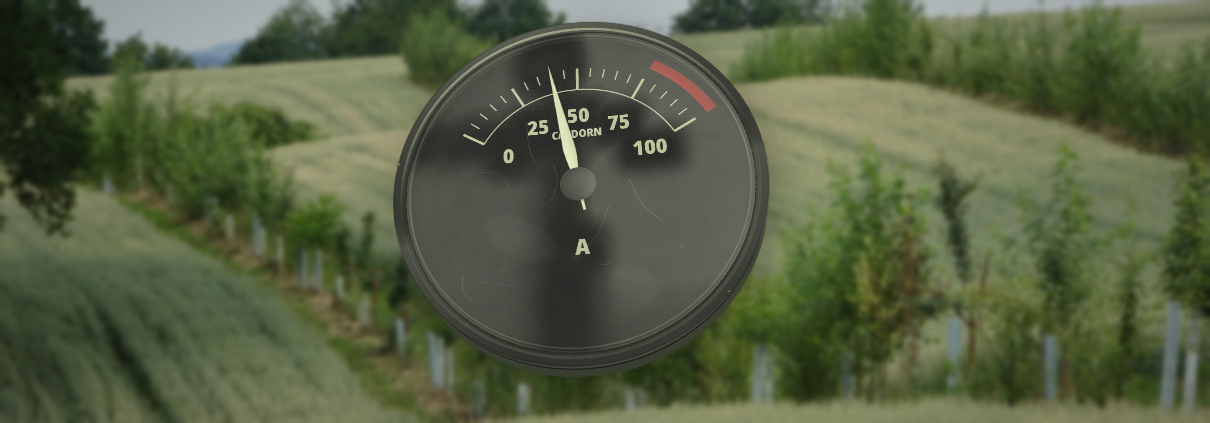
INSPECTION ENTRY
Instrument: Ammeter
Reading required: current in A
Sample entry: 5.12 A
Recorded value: 40 A
